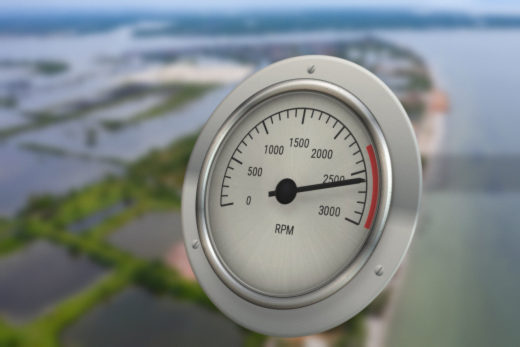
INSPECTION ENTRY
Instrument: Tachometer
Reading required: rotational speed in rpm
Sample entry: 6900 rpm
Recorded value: 2600 rpm
